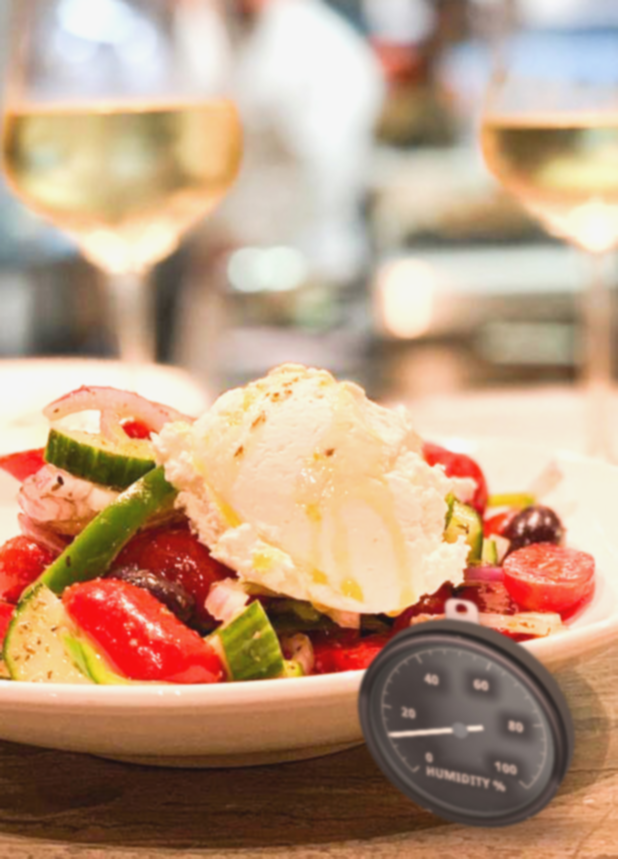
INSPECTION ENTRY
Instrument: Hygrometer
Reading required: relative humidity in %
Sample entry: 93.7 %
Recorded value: 12 %
